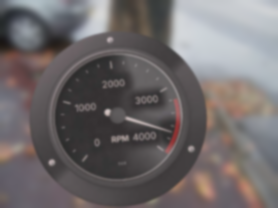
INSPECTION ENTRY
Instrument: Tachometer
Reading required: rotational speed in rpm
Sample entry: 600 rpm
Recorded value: 3700 rpm
